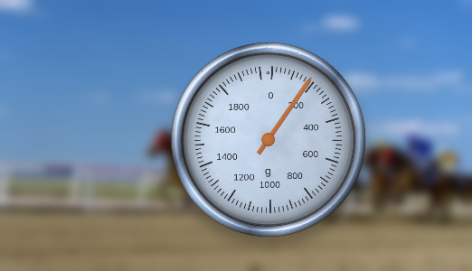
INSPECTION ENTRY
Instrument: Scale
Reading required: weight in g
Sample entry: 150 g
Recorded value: 180 g
